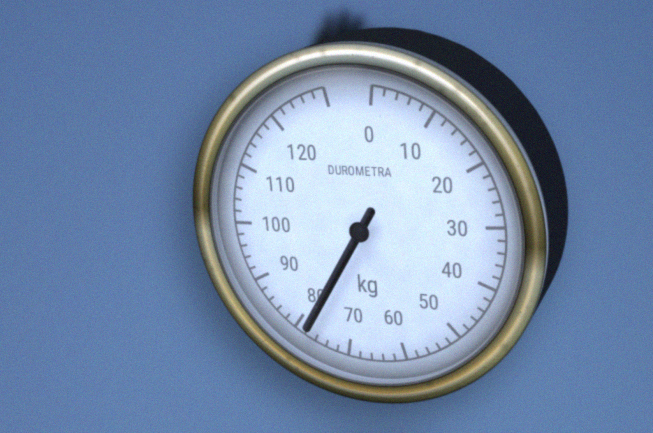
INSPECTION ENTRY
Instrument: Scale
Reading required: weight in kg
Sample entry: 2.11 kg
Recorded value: 78 kg
